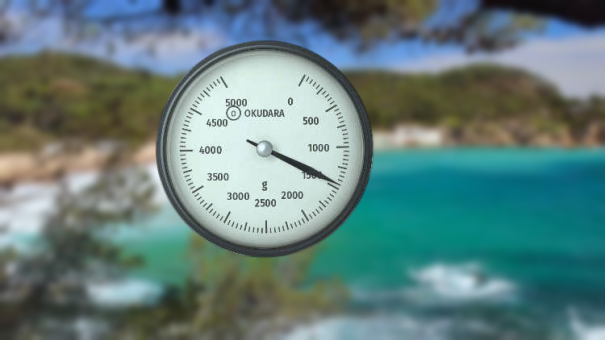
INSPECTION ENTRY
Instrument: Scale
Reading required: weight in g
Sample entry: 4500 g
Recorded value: 1450 g
